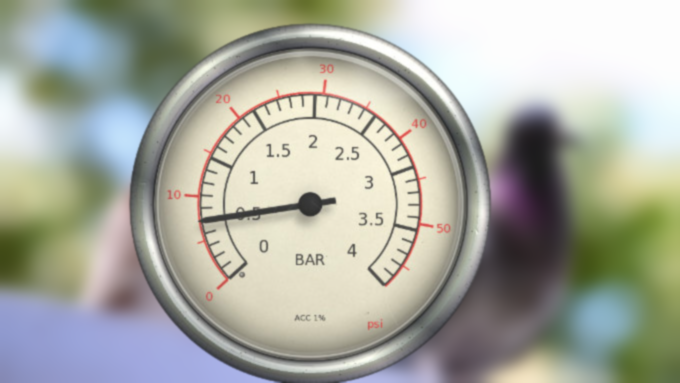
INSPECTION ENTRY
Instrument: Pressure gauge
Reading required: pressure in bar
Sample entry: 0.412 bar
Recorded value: 0.5 bar
